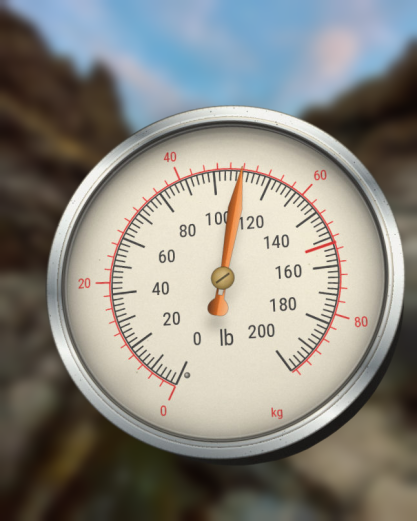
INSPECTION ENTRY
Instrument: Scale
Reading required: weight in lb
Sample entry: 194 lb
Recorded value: 110 lb
